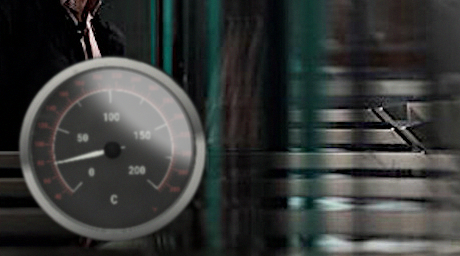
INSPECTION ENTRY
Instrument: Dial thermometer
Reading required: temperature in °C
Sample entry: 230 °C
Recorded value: 25 °C
